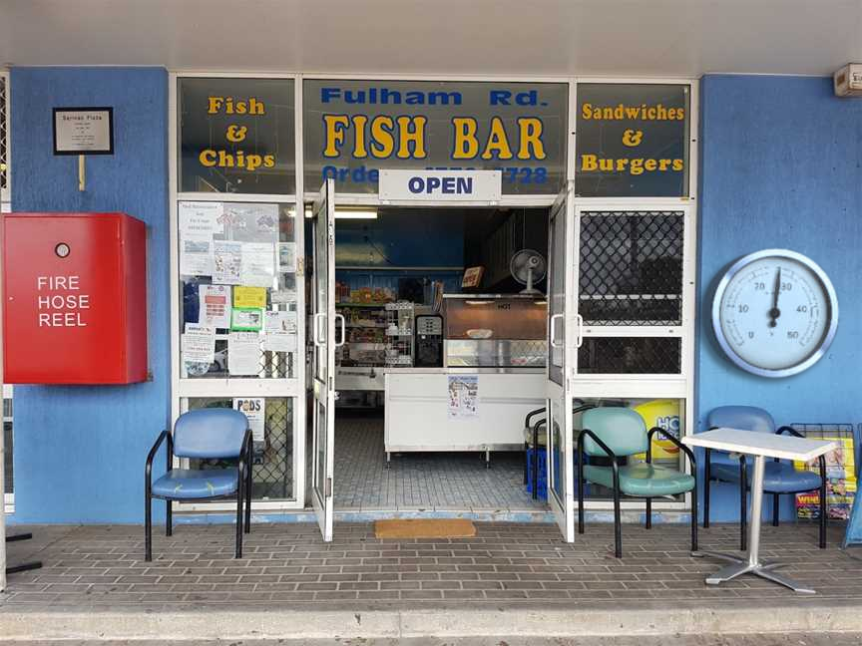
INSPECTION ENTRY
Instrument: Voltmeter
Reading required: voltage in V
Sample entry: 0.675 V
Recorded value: 26 V
